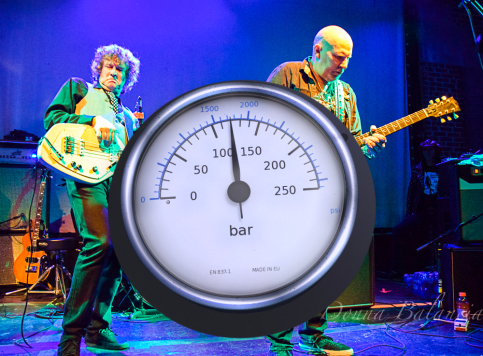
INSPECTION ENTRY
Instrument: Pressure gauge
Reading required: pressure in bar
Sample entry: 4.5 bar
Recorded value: 120 bar
